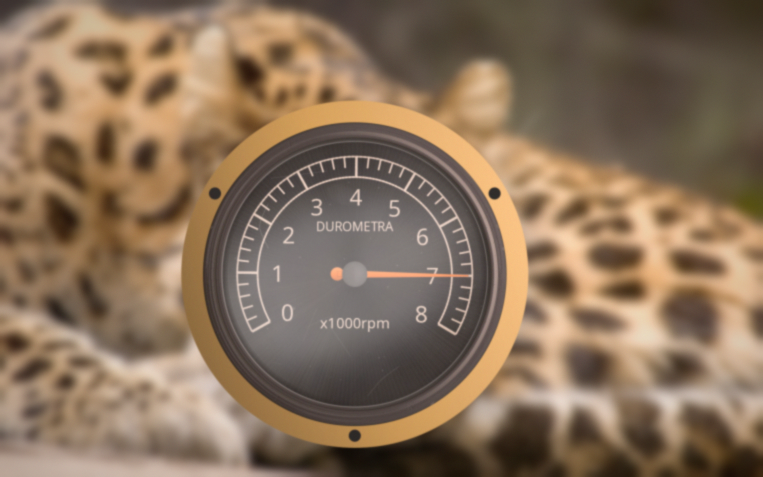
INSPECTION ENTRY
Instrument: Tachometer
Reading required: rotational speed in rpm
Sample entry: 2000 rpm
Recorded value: 7000 rpm
